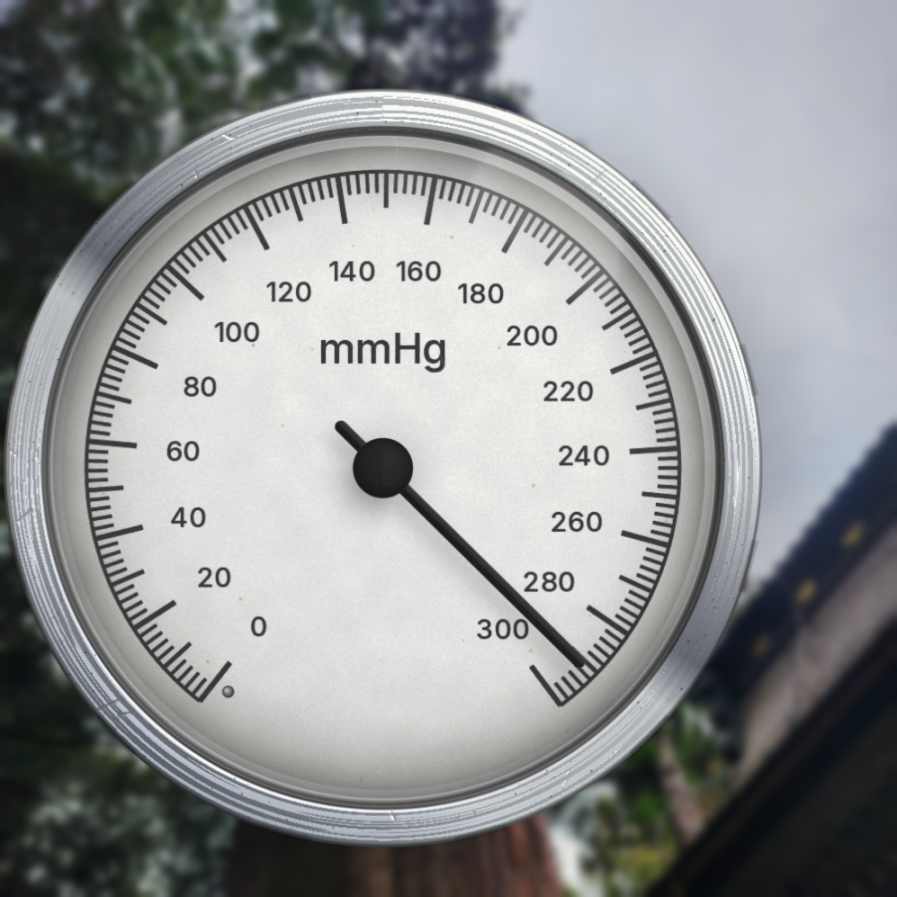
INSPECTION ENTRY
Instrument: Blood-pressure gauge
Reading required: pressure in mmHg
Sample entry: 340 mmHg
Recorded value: 291 mmHg
